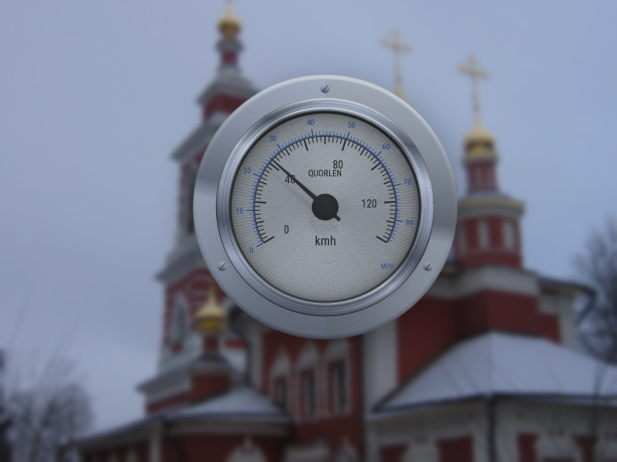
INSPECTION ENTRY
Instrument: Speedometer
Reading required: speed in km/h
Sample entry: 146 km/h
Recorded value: 42 km/h
